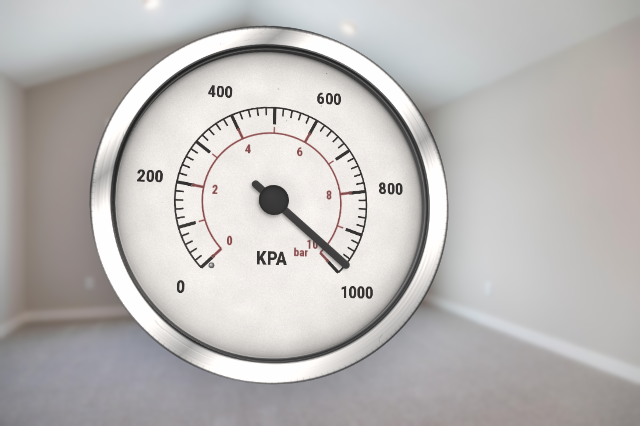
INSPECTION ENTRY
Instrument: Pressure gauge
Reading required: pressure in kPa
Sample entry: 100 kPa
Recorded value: 980 kPa
